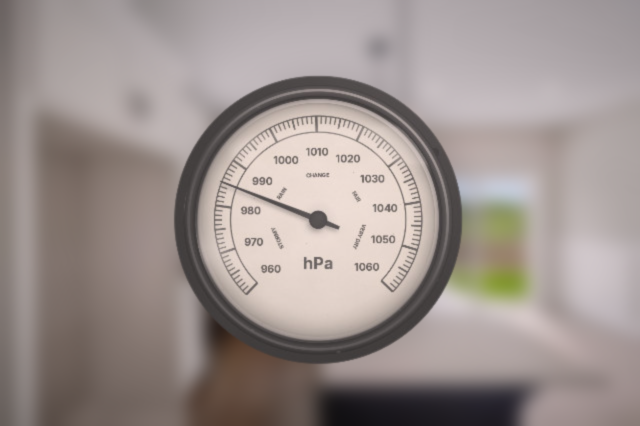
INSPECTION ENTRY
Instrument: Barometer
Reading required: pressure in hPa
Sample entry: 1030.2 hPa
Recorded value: 985 hPa
